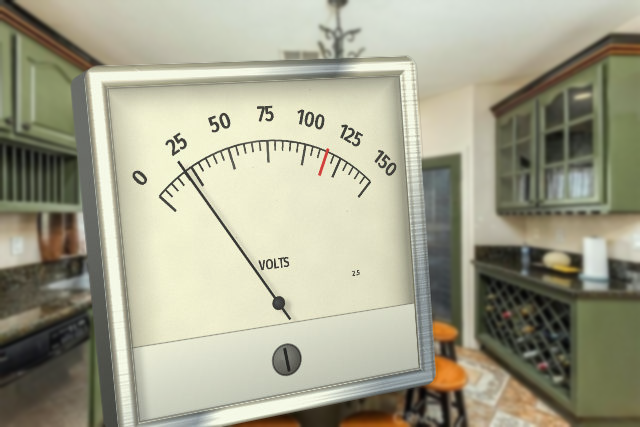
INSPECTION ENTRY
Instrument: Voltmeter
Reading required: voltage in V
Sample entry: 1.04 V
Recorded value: 20 V
